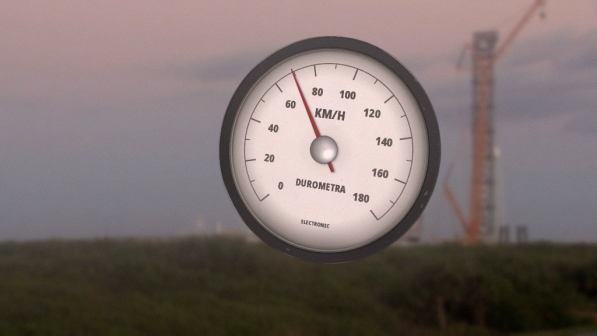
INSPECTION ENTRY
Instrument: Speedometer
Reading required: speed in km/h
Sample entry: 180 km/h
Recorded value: 70 km/h
